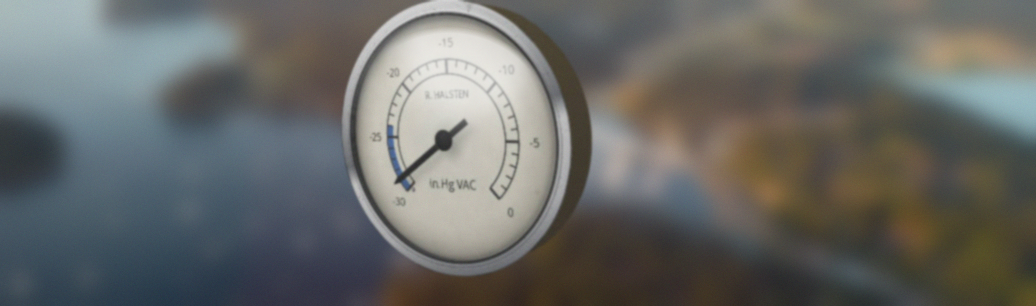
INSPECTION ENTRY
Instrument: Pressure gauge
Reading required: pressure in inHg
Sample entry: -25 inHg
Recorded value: -29 inHg
